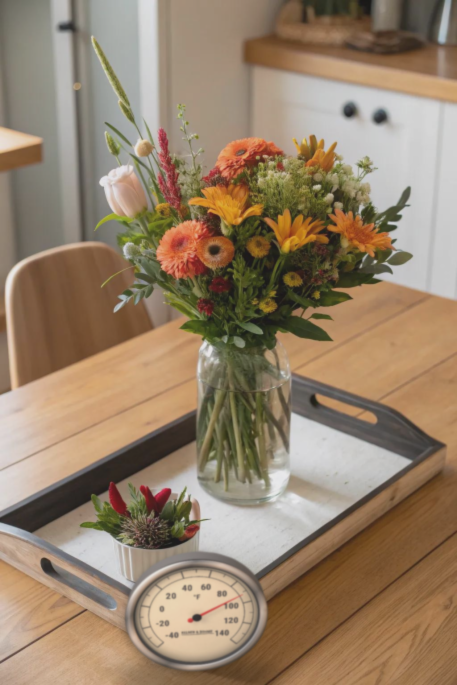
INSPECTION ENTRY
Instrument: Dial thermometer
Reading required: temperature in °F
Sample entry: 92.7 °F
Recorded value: 90 °F
